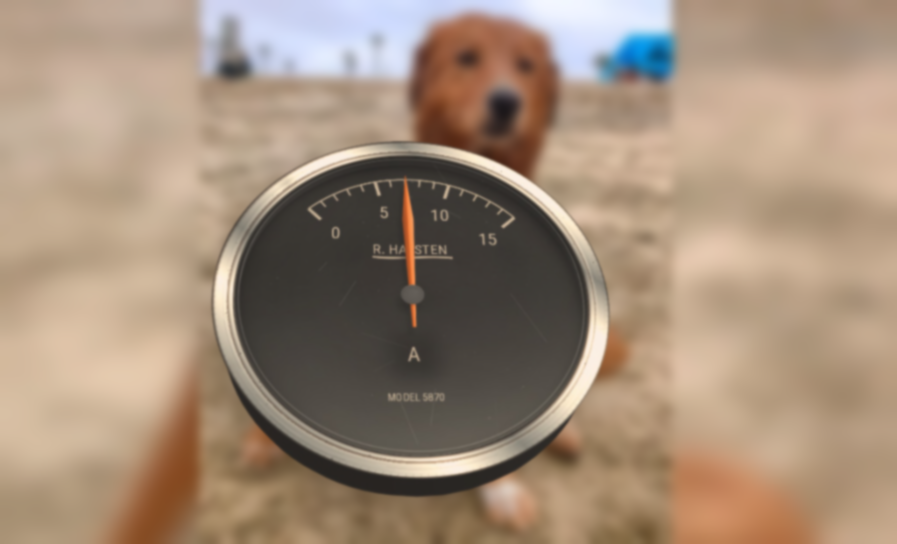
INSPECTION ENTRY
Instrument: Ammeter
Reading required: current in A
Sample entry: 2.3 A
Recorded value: 7 A
